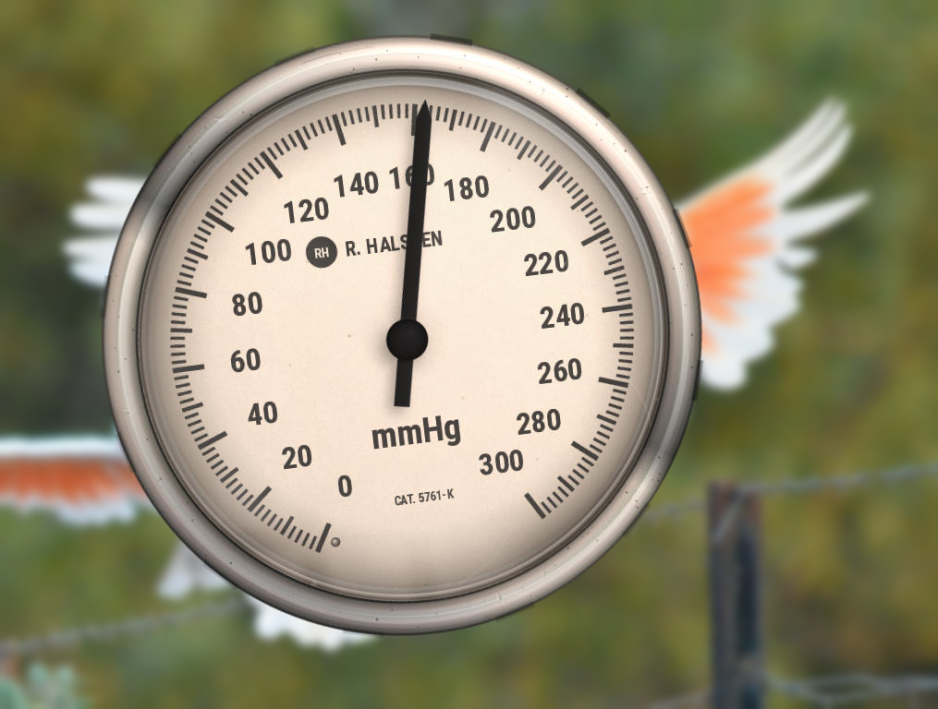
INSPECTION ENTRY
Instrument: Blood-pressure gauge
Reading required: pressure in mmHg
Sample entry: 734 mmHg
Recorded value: 162 mmHg
